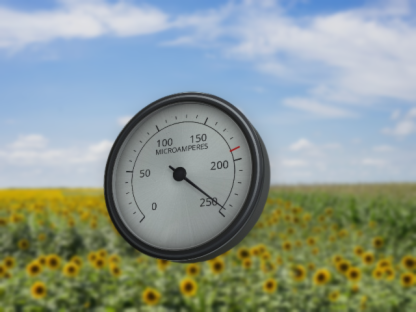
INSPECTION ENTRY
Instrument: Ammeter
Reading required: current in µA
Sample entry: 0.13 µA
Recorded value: 245 µA
